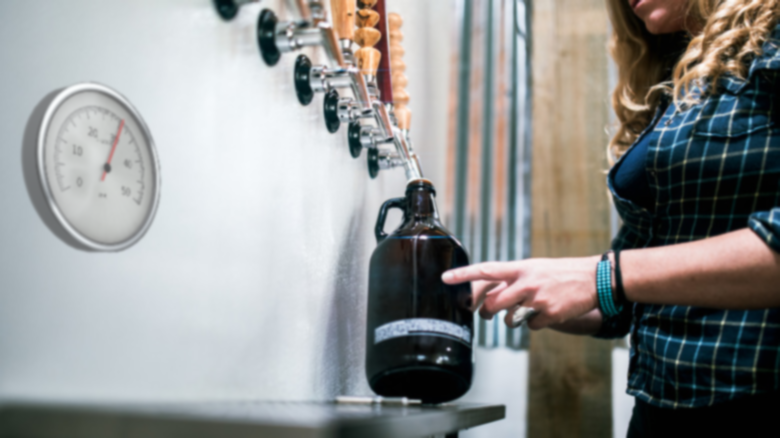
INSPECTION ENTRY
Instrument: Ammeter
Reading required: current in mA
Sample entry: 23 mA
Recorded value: 30 mA
